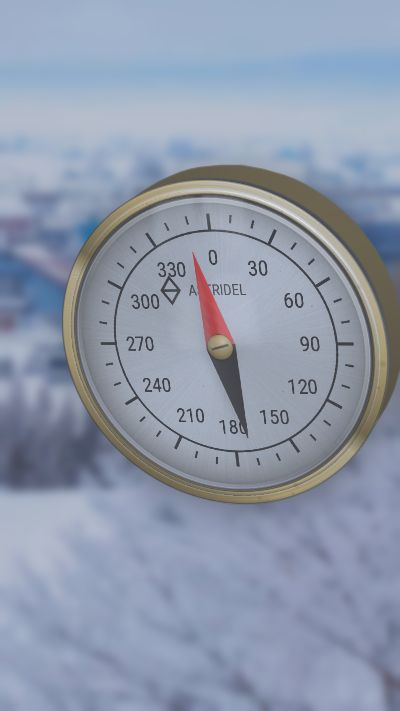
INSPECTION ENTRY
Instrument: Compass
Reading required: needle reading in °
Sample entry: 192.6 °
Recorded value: 350 °
